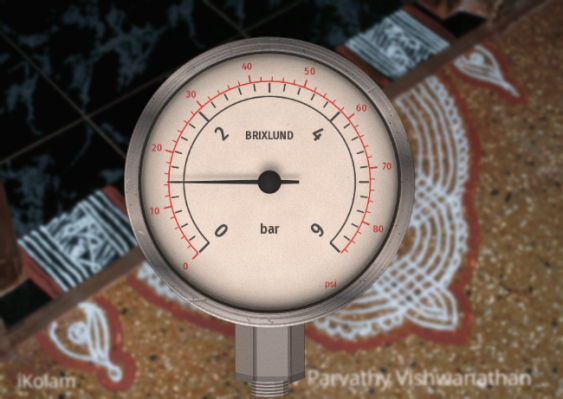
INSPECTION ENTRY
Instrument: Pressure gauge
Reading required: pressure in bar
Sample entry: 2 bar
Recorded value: 1 bar
